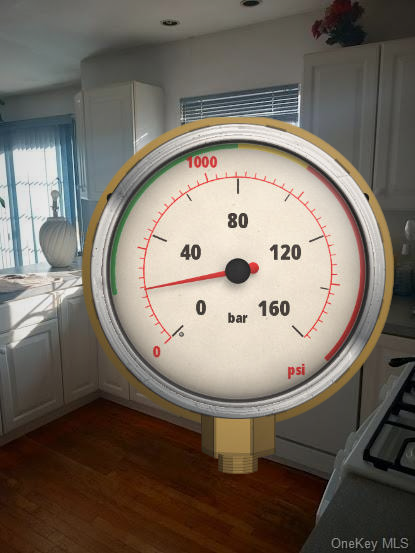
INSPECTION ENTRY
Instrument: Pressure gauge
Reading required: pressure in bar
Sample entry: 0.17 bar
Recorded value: 20 bar
